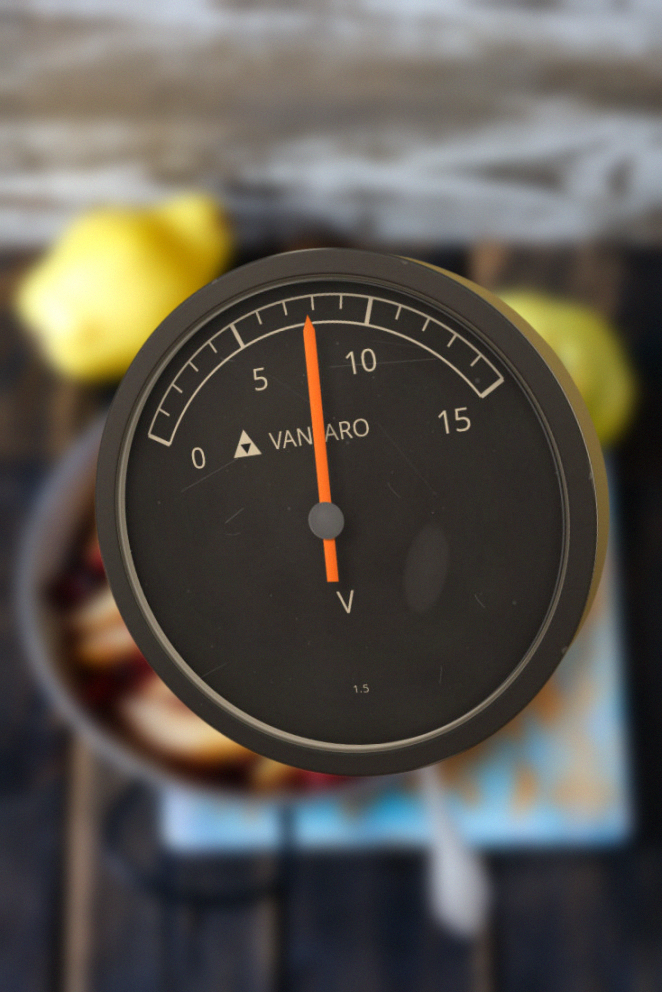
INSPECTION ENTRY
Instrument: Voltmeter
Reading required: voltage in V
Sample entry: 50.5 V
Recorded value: 8 V
